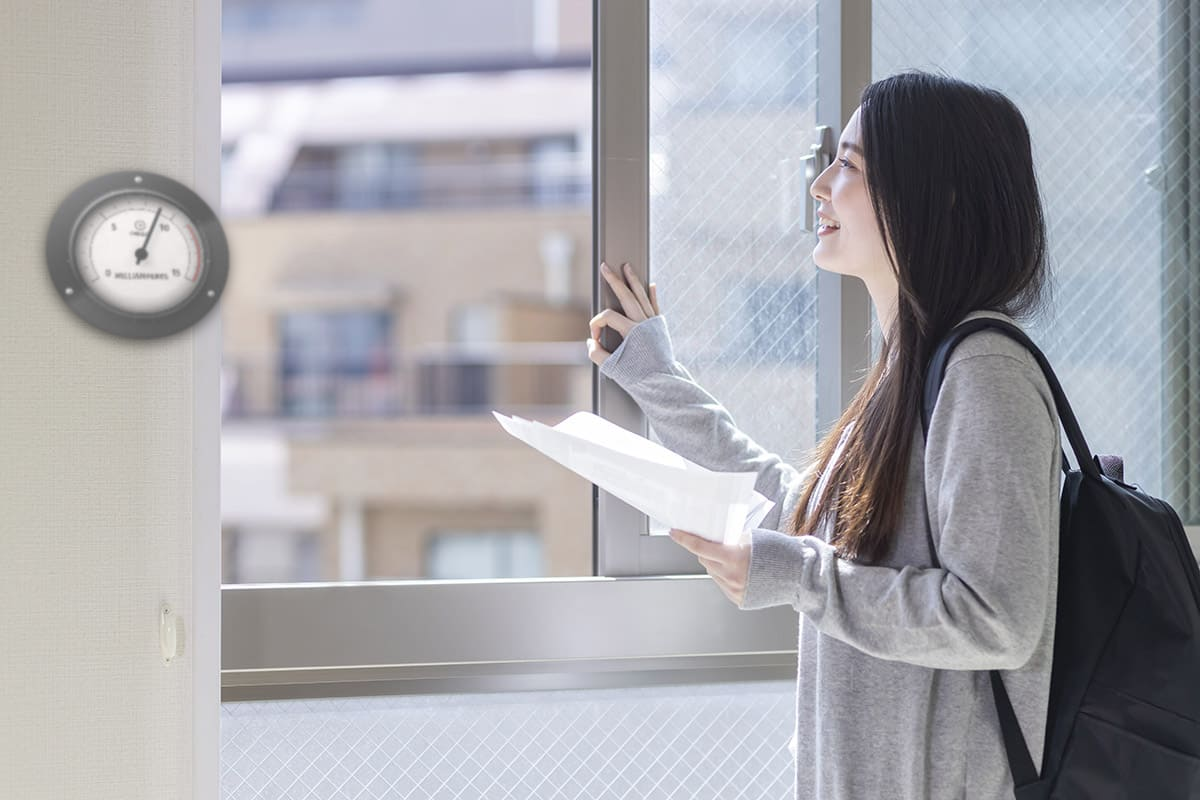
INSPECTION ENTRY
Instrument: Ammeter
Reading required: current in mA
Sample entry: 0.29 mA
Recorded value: 9 mA
